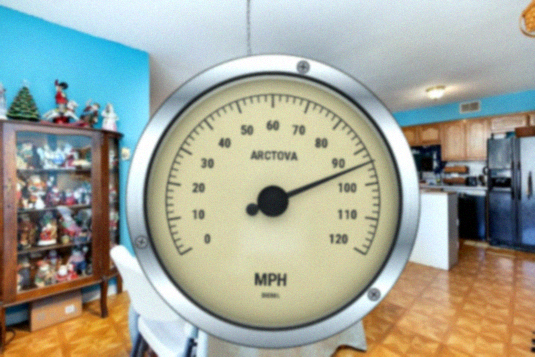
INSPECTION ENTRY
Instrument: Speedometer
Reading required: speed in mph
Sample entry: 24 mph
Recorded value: 94 mph
